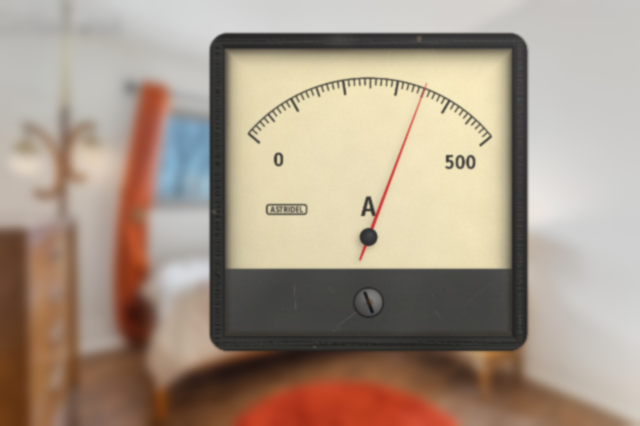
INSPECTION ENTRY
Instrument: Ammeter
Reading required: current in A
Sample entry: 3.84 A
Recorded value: 350 A
